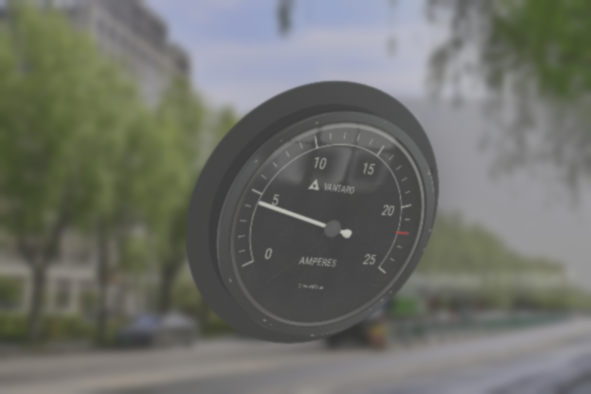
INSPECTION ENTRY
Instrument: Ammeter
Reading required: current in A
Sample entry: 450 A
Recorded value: 4.5 A
